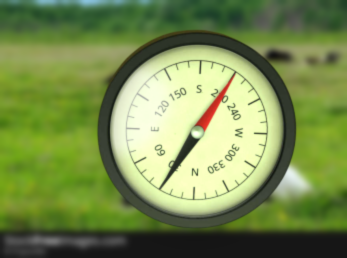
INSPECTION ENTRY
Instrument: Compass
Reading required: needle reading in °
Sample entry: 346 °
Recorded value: 210 °
